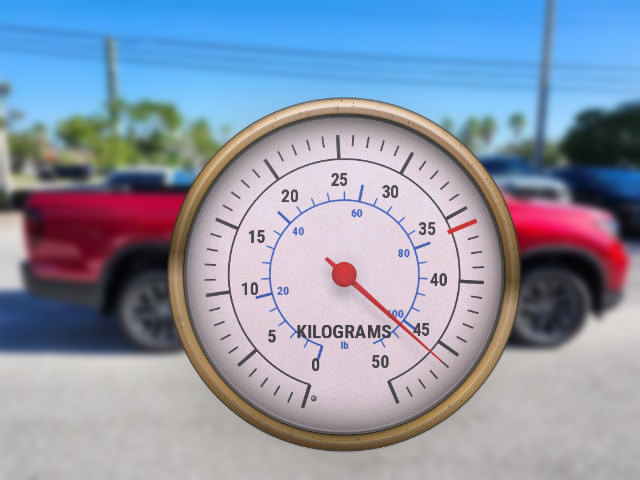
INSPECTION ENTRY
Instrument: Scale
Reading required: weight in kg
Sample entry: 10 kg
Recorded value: 46 kg
